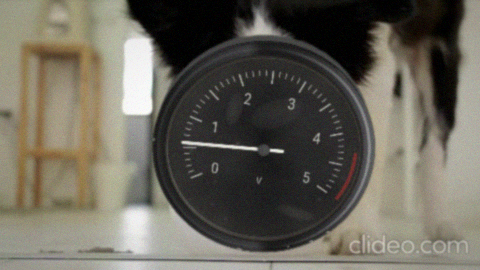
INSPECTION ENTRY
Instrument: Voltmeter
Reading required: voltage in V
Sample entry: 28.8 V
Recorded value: 0.6 V
